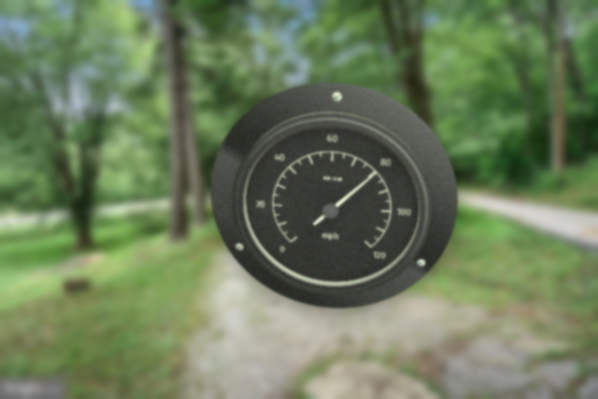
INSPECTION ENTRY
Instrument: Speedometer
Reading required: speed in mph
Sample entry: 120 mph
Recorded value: 80 mph
